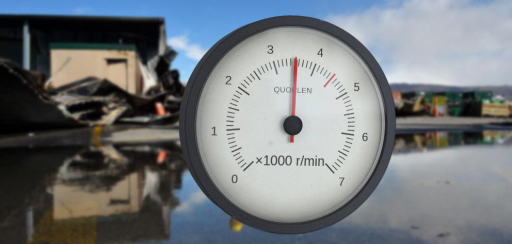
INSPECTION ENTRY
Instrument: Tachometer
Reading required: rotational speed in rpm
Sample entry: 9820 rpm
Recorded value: 3500 rpm
